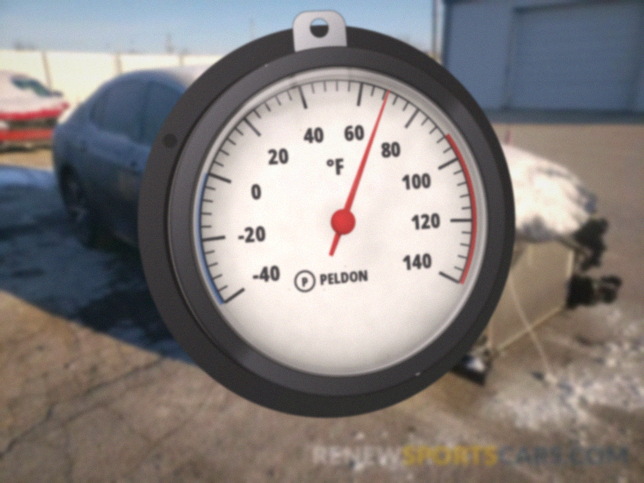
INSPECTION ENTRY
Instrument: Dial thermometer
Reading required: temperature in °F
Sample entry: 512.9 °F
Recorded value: 68 °F
